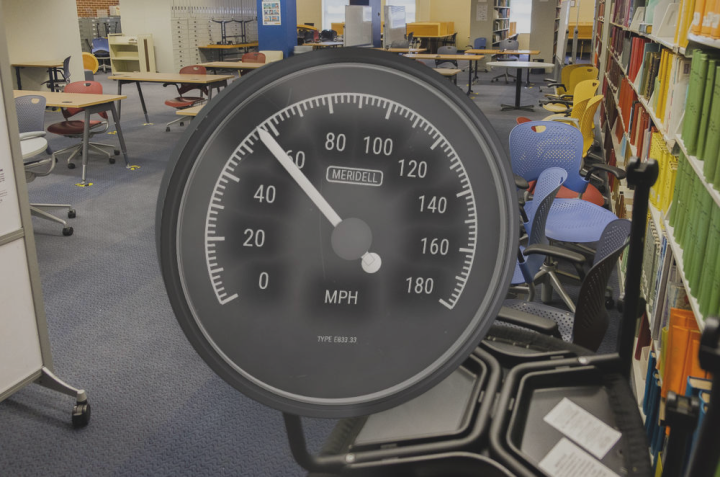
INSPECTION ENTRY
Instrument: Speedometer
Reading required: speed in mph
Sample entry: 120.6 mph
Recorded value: 56 mph
